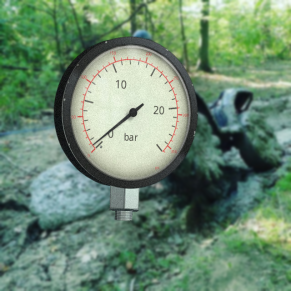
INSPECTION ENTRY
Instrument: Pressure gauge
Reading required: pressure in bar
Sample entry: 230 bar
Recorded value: 0.5 bar
